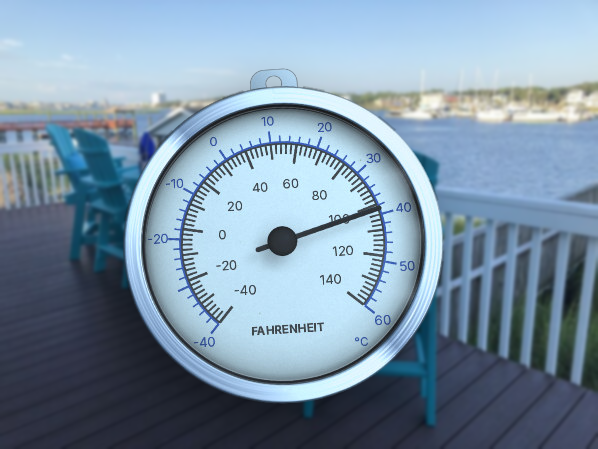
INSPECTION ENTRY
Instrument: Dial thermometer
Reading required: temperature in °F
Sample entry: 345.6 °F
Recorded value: 102 °F
